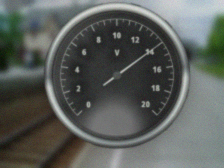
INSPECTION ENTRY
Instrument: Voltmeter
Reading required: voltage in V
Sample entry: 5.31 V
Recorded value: 14 V
